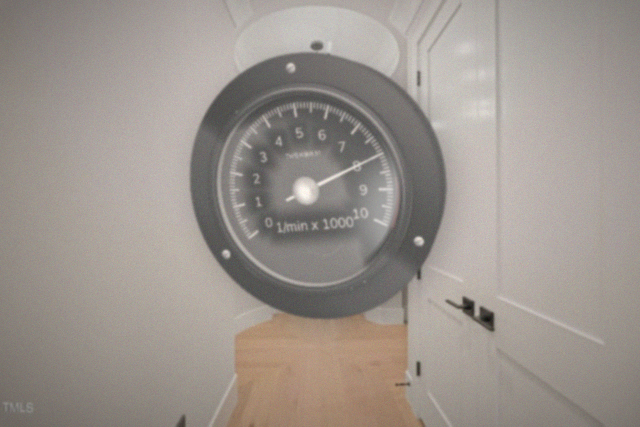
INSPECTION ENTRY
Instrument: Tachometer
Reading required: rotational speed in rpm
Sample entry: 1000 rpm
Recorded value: 8000 rpm
